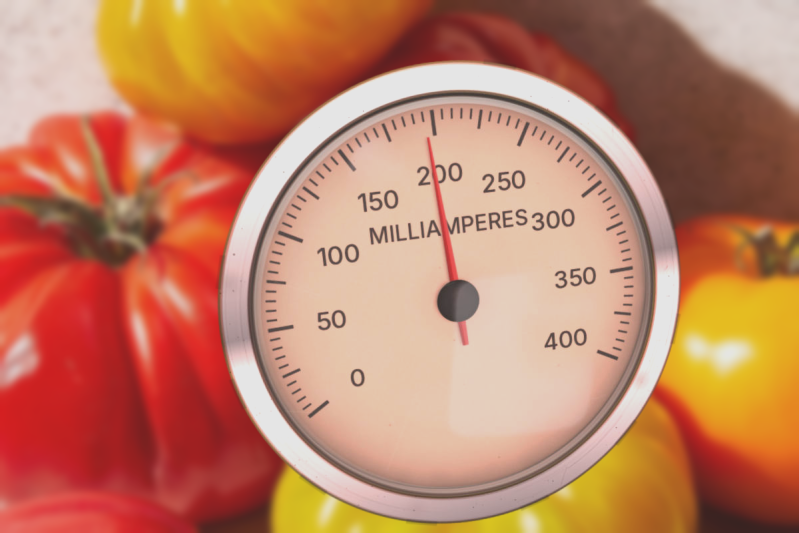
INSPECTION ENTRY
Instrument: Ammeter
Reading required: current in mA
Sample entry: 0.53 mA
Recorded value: 195 mA
